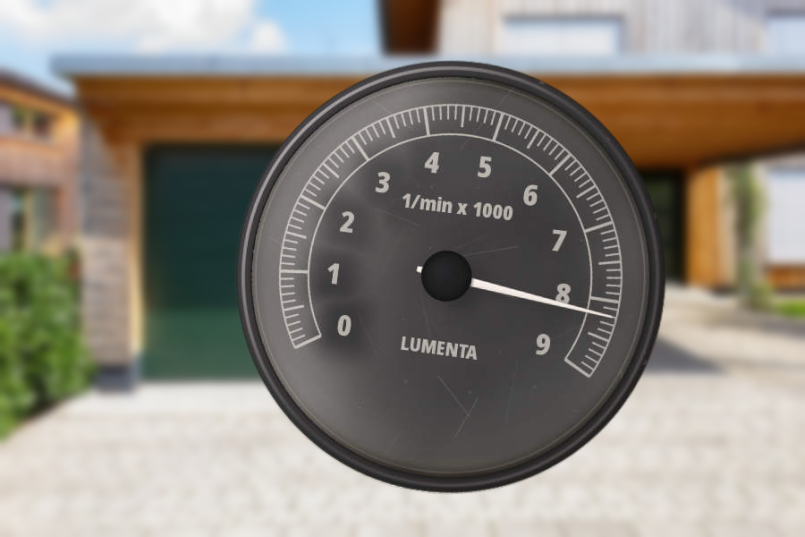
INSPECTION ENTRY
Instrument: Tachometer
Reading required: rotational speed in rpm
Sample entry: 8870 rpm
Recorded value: 8200 rpm
